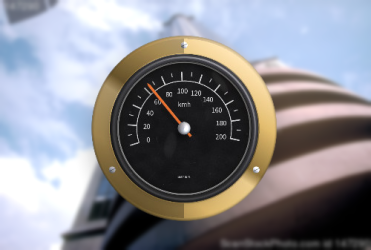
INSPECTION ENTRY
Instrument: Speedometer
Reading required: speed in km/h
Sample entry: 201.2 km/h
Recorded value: 65 km/h
